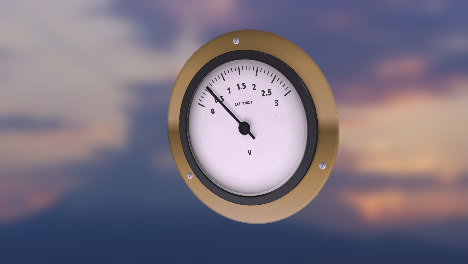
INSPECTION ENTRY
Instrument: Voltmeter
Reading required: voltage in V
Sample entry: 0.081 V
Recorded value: 0.5 V
